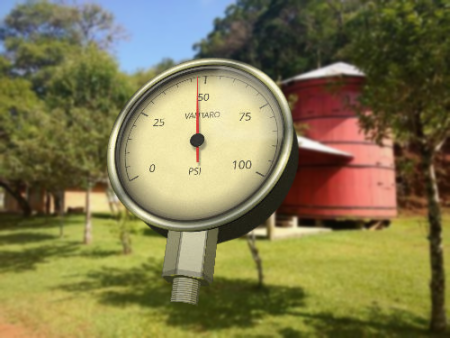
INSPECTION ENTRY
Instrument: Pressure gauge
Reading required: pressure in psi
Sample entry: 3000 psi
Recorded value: 47.5 psi
